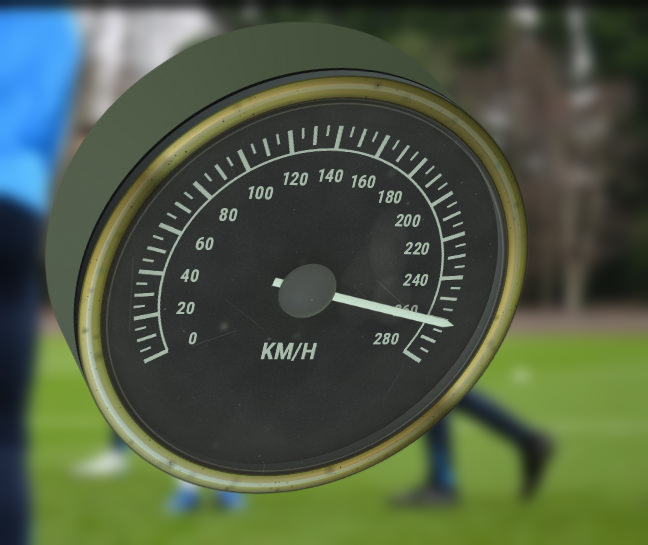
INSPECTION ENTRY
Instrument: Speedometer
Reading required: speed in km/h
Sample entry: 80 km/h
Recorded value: 260 km/h
